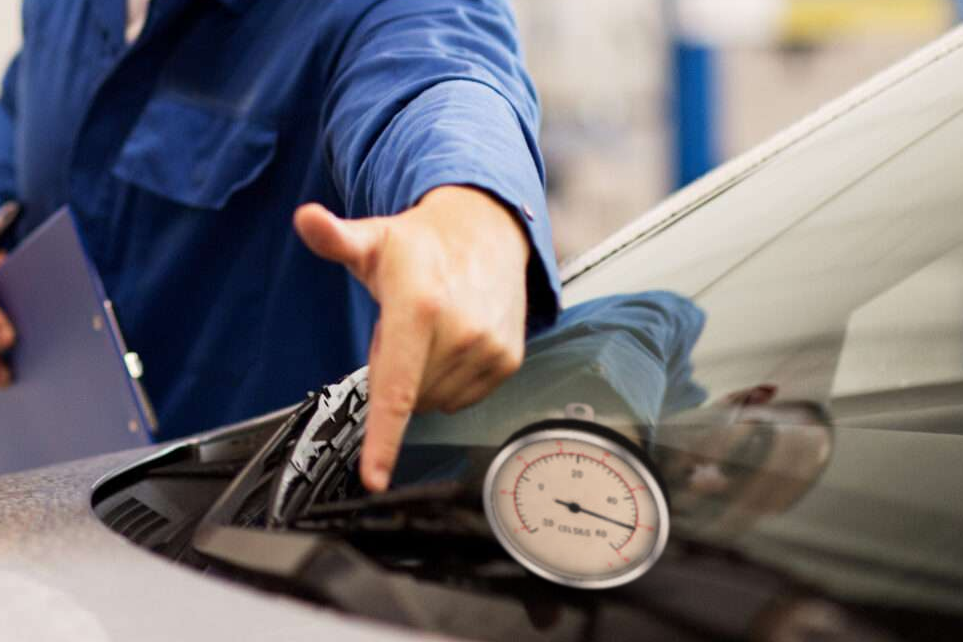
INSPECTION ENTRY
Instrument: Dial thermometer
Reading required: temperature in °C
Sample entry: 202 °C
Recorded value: 50 °C
